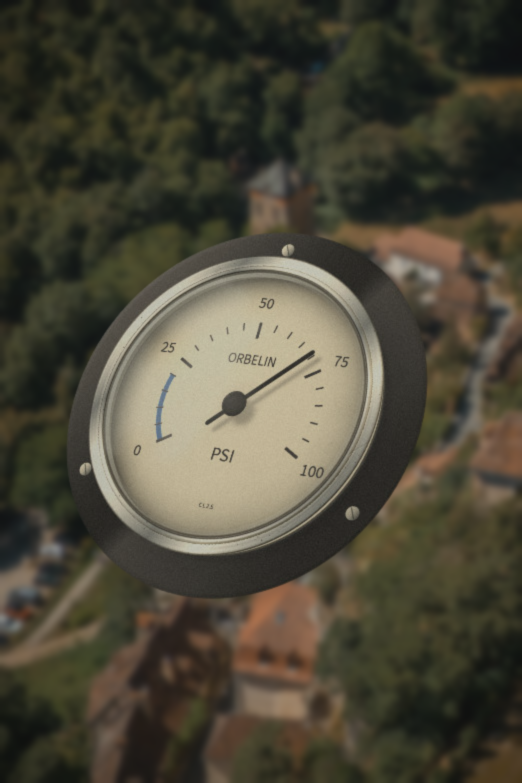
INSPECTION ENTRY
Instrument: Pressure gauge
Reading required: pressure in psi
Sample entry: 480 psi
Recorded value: 70 psi
